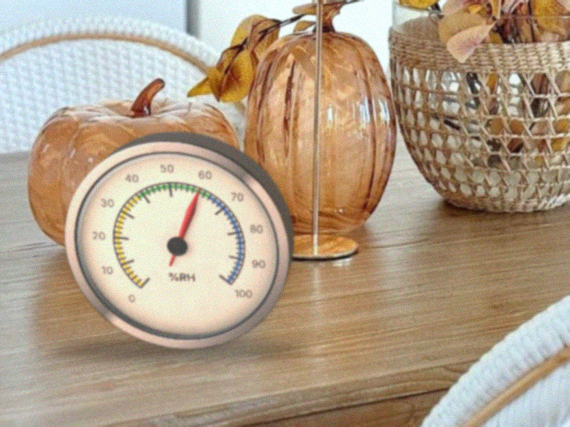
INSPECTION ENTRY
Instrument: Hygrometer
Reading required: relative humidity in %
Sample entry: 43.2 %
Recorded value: 60 %
